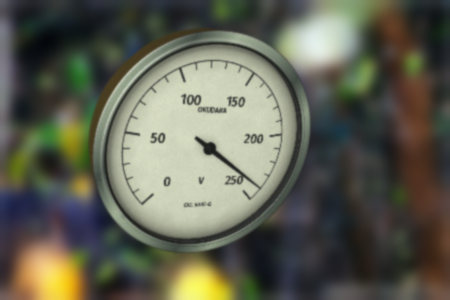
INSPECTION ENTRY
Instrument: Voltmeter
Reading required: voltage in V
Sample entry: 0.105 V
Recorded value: 240 V
